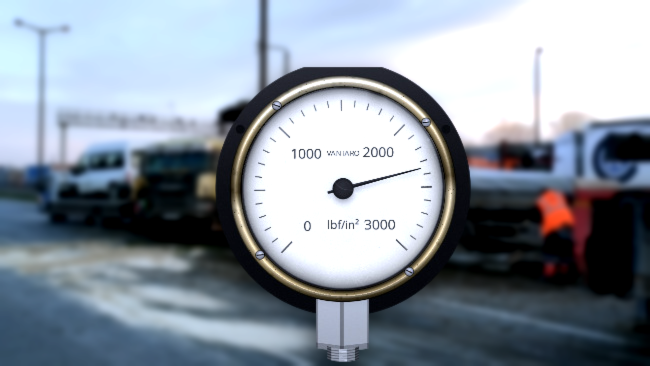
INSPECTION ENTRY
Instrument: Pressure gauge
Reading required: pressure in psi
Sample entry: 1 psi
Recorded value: 2350 psi
